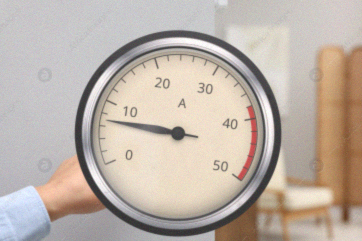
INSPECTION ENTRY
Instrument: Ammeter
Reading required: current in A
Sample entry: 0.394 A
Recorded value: 7 A
